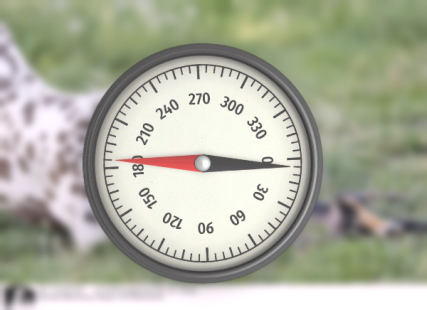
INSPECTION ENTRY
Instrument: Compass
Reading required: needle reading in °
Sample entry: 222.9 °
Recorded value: 185 °
